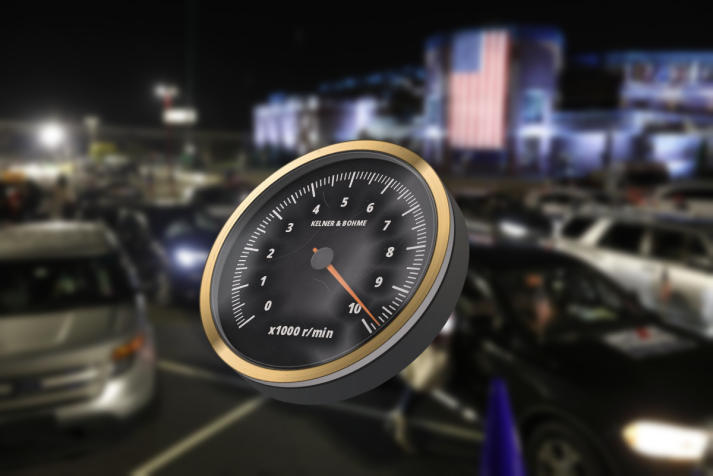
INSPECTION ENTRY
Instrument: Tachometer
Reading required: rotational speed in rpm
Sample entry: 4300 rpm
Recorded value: 9800 rpm
